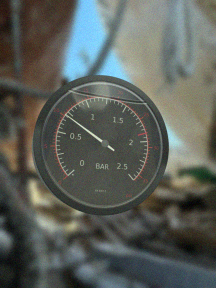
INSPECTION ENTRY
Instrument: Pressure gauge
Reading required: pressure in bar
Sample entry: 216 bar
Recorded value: 0.7 bar
